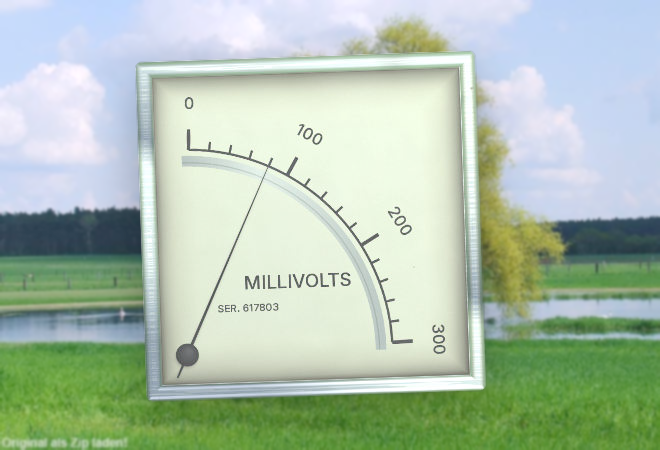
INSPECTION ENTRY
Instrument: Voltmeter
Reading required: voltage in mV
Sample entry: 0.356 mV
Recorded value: 80 mV
